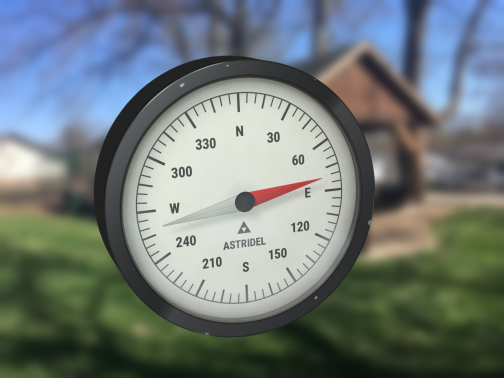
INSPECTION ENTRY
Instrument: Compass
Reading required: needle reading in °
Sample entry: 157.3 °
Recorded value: 80 °
